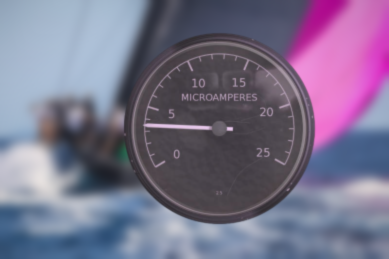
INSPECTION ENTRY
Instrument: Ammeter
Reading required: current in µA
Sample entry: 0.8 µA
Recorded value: 3.5 µA
